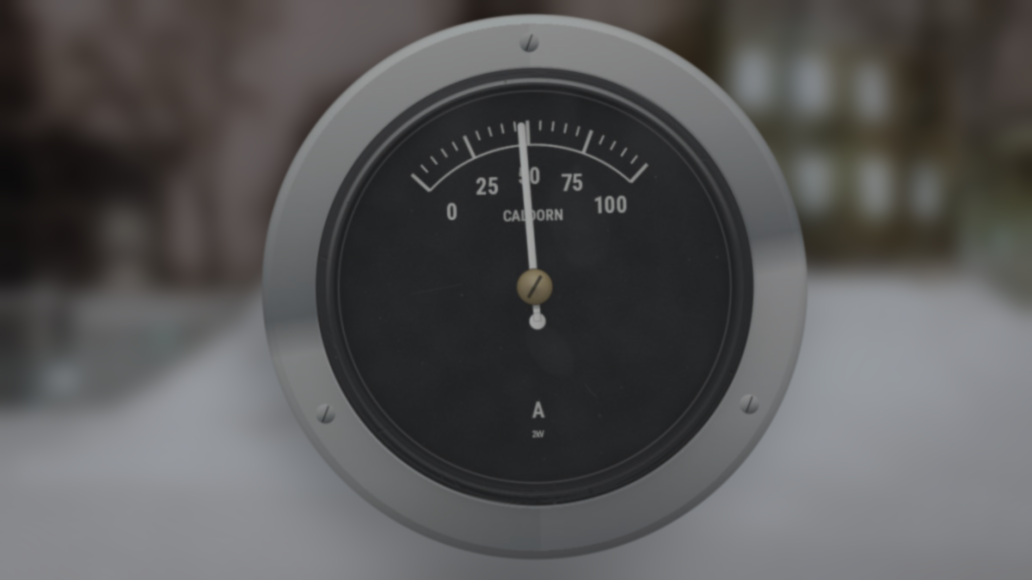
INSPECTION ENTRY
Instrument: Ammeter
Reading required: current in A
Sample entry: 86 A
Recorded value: 47.5 A
